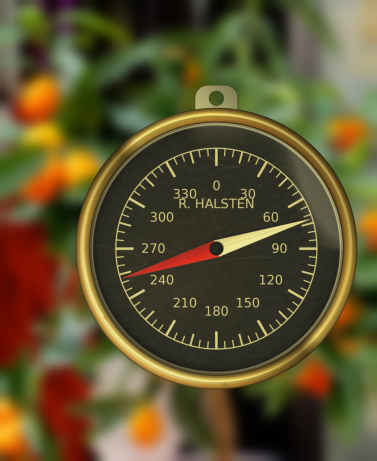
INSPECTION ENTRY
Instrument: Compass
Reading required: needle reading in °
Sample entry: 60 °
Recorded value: 252.5 °
